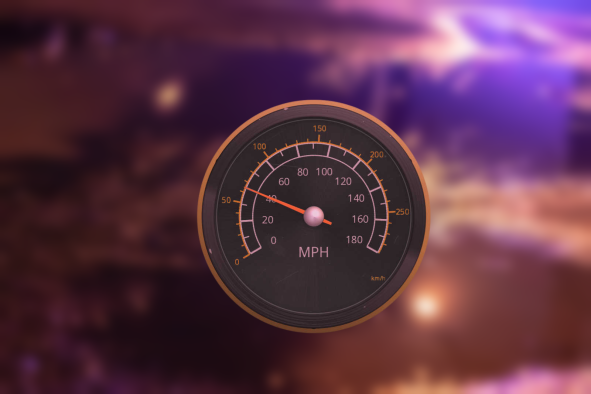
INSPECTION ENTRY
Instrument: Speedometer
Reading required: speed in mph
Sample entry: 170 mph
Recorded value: 40 mph
